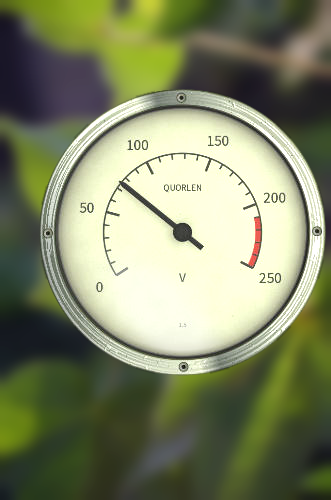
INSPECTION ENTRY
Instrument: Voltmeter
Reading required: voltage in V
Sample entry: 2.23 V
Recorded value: 75 V
